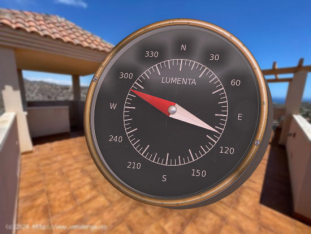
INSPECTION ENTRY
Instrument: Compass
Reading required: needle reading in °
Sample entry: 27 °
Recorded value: 290 °
